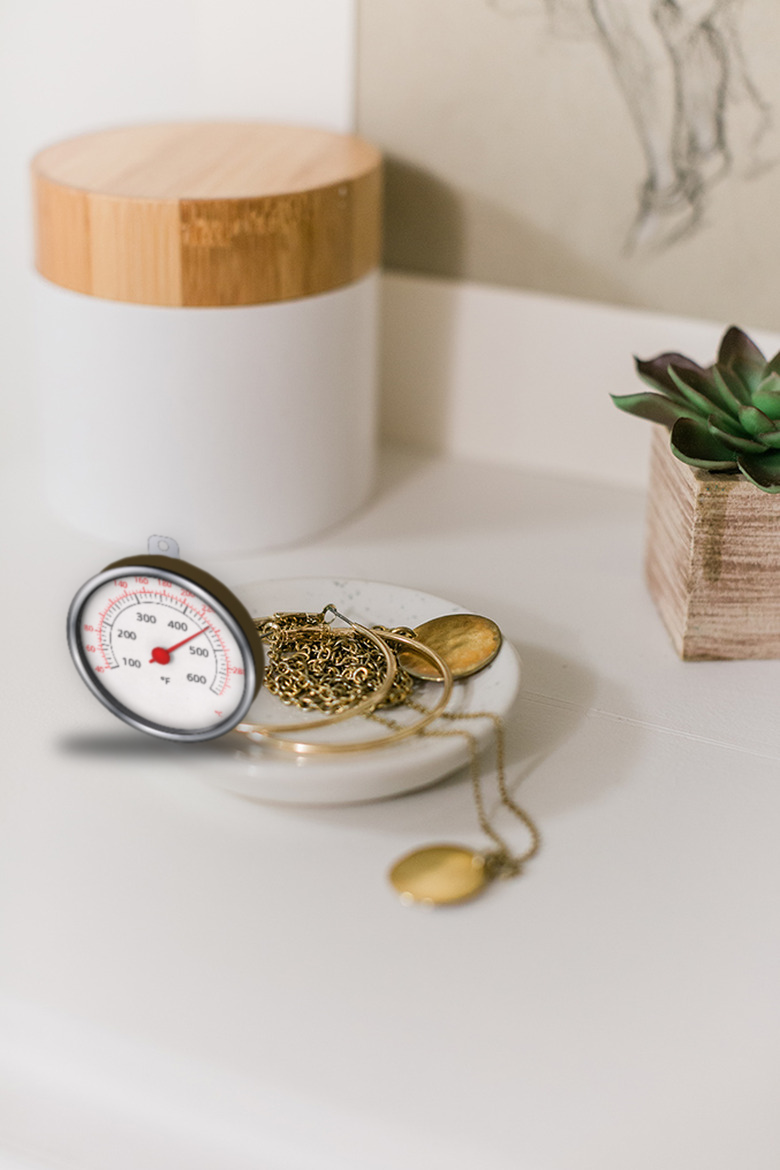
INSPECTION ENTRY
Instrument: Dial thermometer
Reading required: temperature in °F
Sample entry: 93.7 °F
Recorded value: 450 °F
